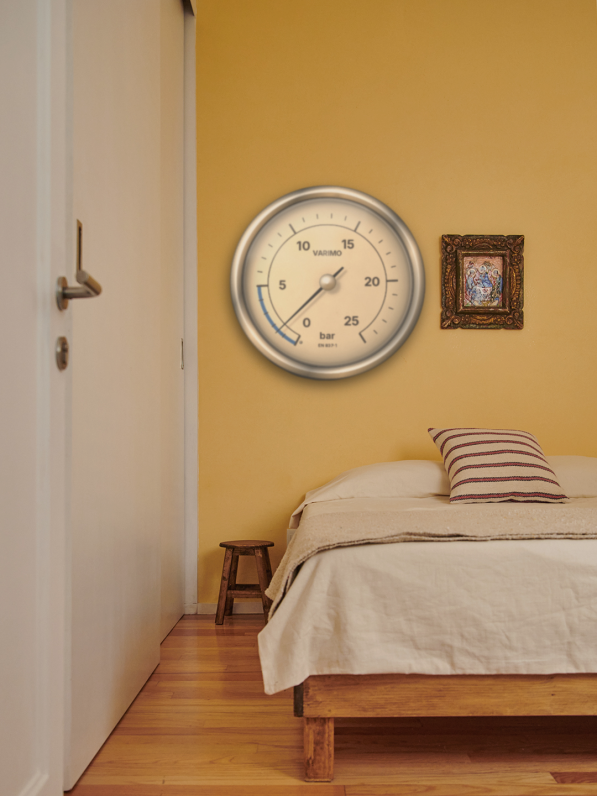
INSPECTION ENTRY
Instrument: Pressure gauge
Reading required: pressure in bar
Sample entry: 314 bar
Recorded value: 1.5 bar
